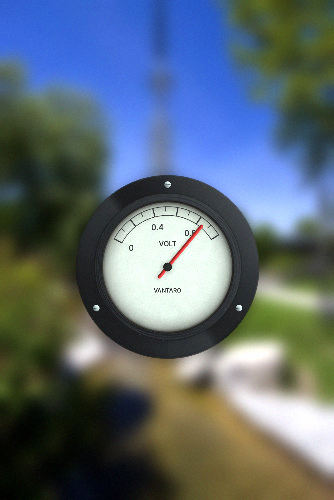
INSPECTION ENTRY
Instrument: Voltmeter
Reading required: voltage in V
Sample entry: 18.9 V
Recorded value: 0.85 V
